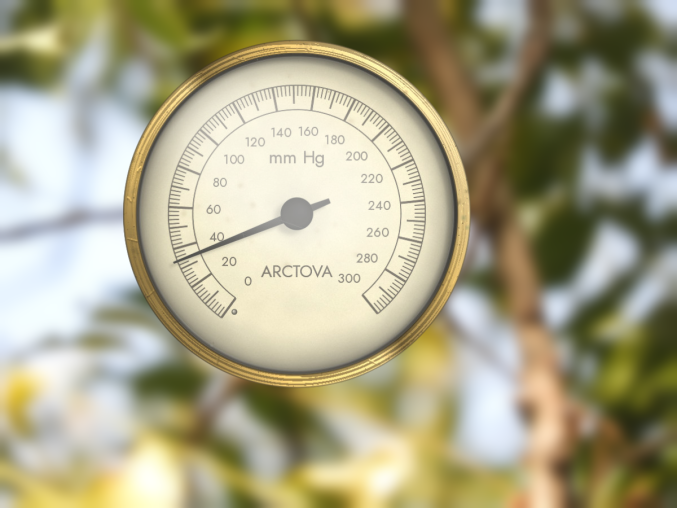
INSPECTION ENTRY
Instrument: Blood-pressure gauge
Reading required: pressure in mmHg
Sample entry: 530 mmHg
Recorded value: 34 mmHg
